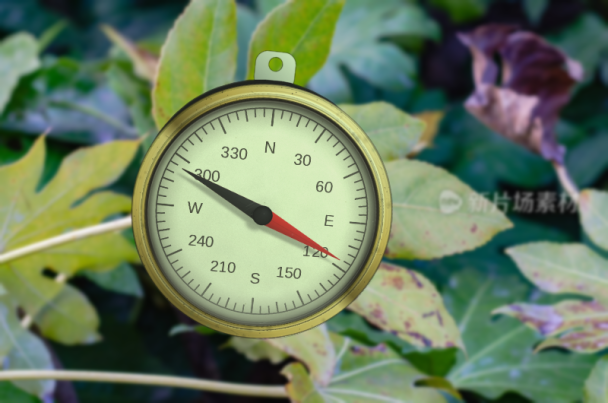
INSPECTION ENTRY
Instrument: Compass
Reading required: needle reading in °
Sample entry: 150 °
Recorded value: 115 °
